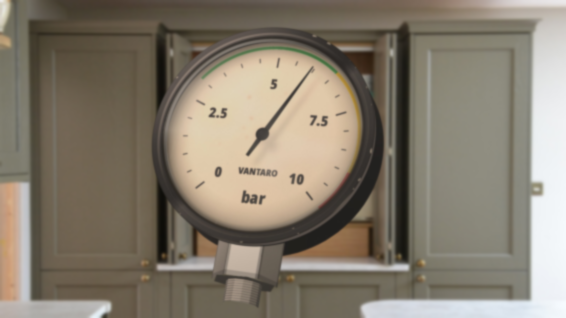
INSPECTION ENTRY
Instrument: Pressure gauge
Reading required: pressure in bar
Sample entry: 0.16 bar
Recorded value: 6 bar
